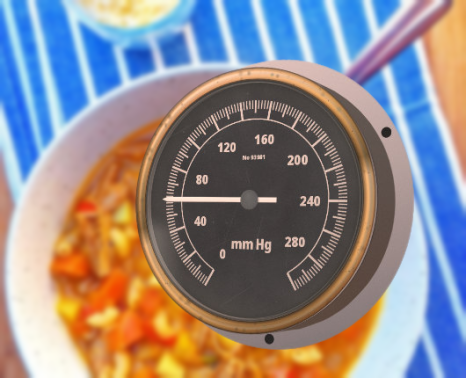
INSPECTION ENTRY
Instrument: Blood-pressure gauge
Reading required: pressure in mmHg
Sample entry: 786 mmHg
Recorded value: 60 mmHg
